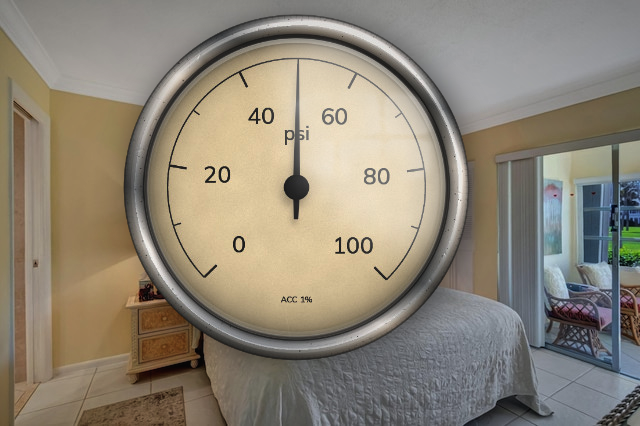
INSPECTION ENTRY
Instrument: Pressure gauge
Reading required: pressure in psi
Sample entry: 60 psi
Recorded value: 50 psi
